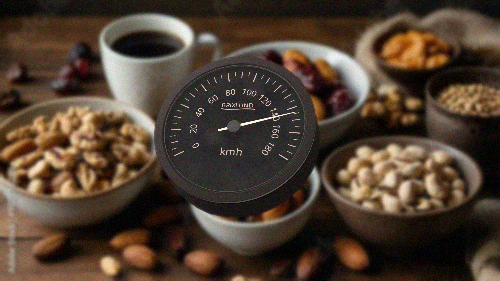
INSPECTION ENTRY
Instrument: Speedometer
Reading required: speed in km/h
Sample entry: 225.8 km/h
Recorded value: 145 km/h
